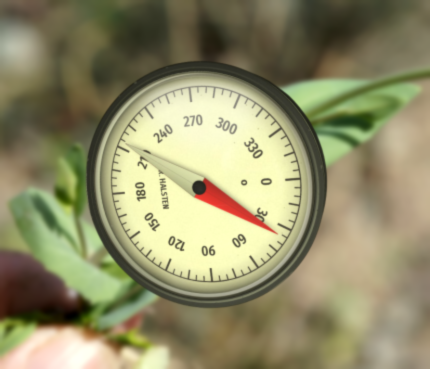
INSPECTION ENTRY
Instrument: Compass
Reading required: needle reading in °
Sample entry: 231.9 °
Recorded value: 35 °
